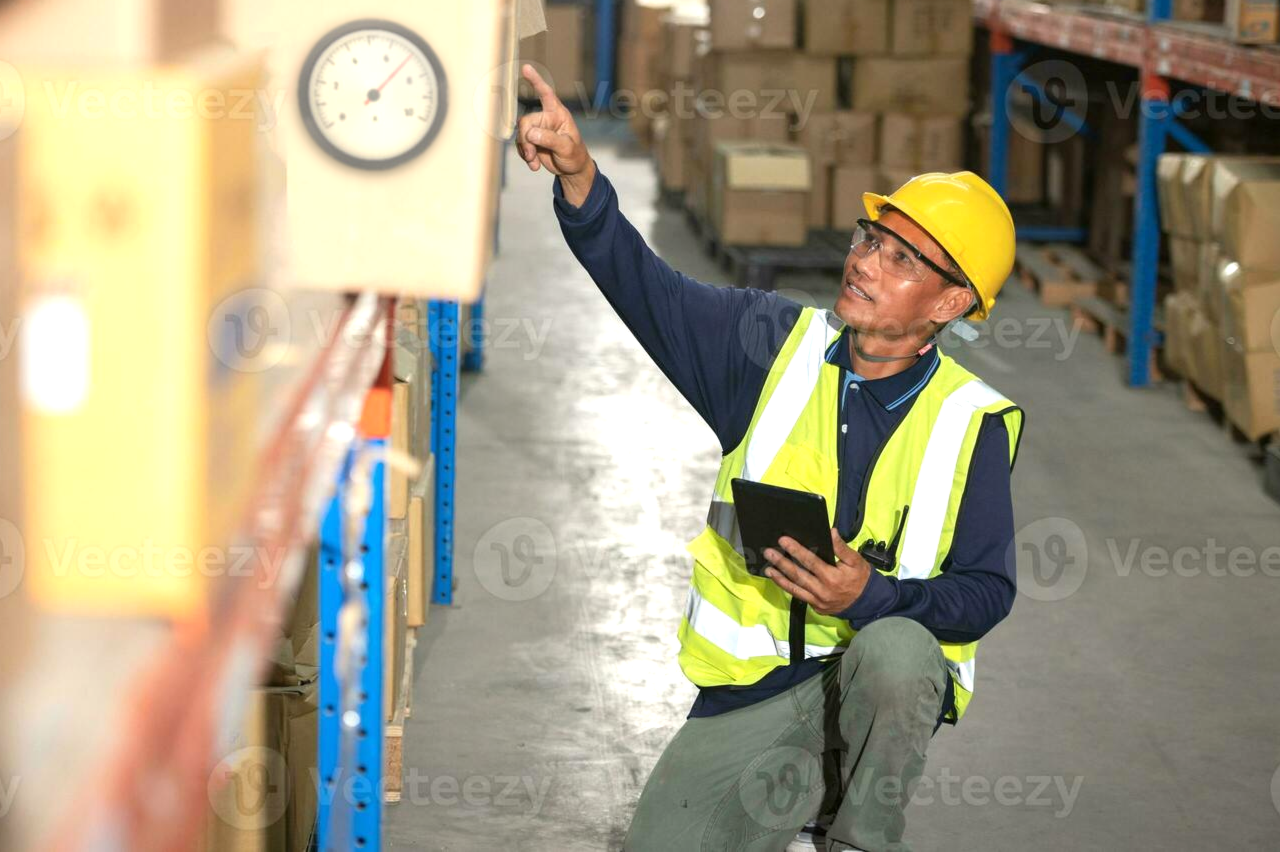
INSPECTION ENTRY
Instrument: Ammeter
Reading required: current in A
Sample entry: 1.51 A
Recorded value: 7 A
